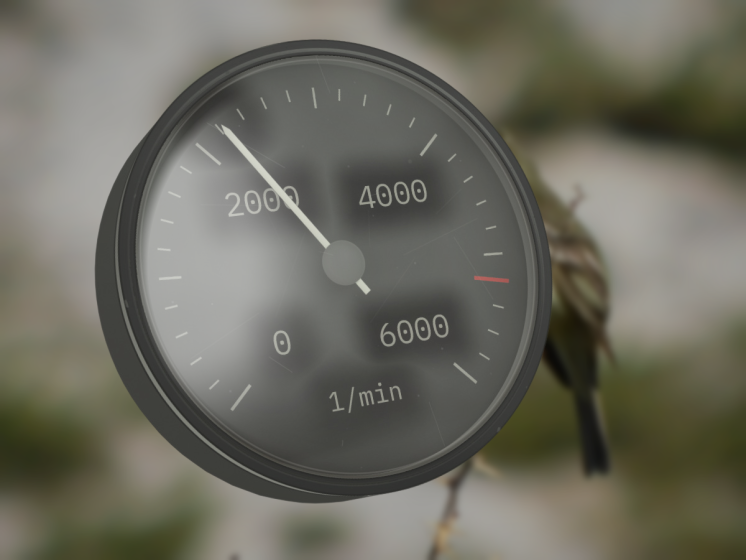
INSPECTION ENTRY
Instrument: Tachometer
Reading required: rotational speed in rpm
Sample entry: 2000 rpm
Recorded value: 2200 rpm
